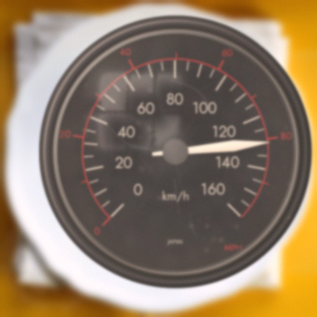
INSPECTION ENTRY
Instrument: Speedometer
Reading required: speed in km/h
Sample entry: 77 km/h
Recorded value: 130 km/h
